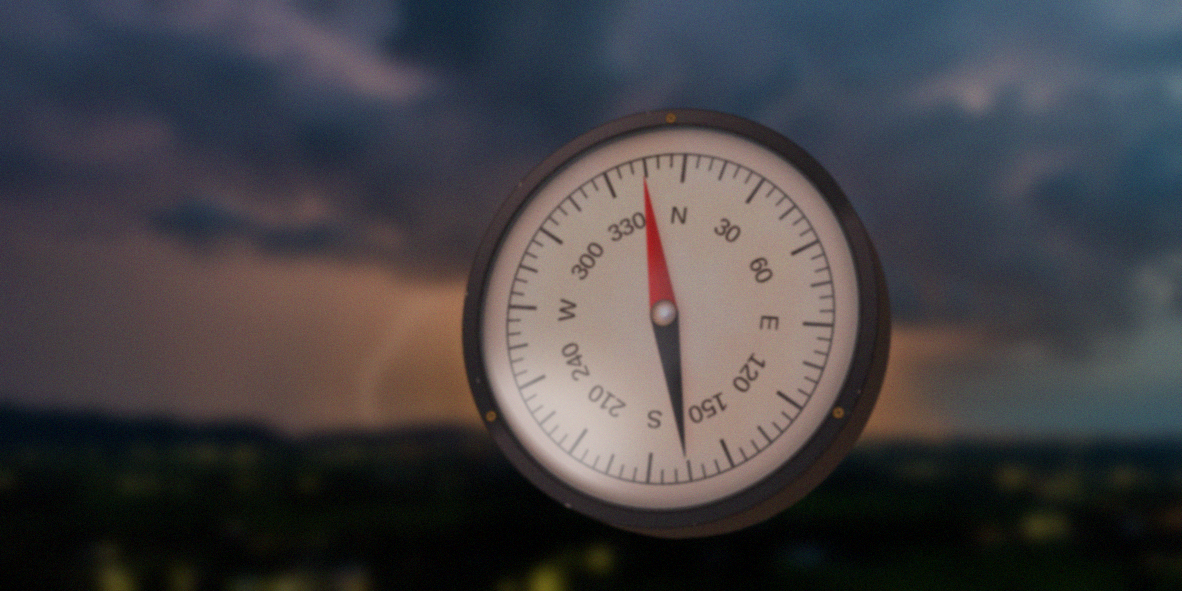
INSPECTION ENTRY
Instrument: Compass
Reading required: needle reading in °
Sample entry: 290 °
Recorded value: 345 °
